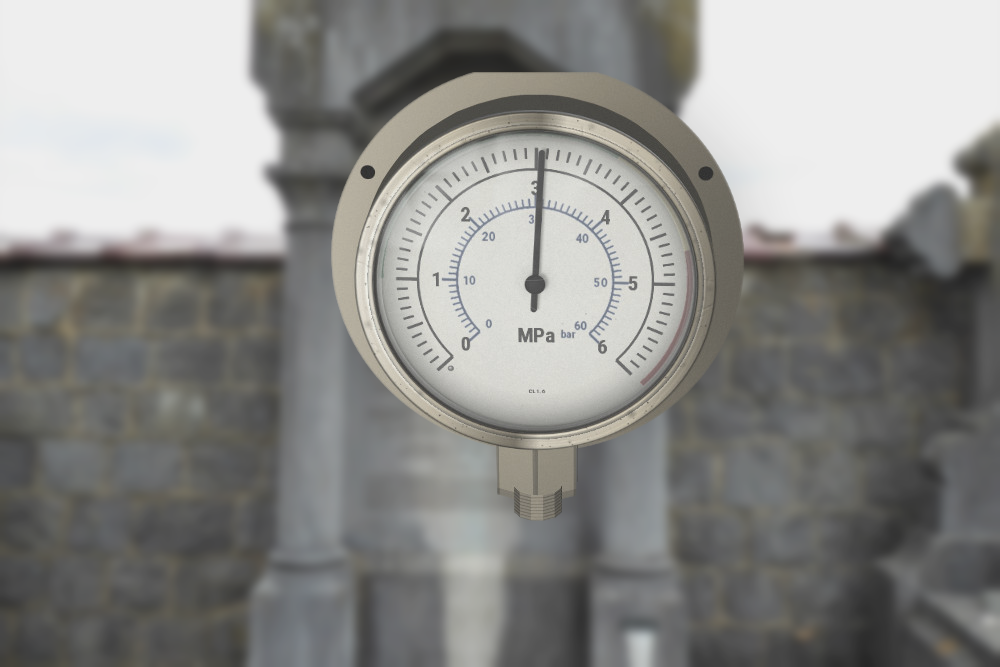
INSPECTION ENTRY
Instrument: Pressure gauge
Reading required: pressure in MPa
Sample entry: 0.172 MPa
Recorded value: 3.05 MPa
